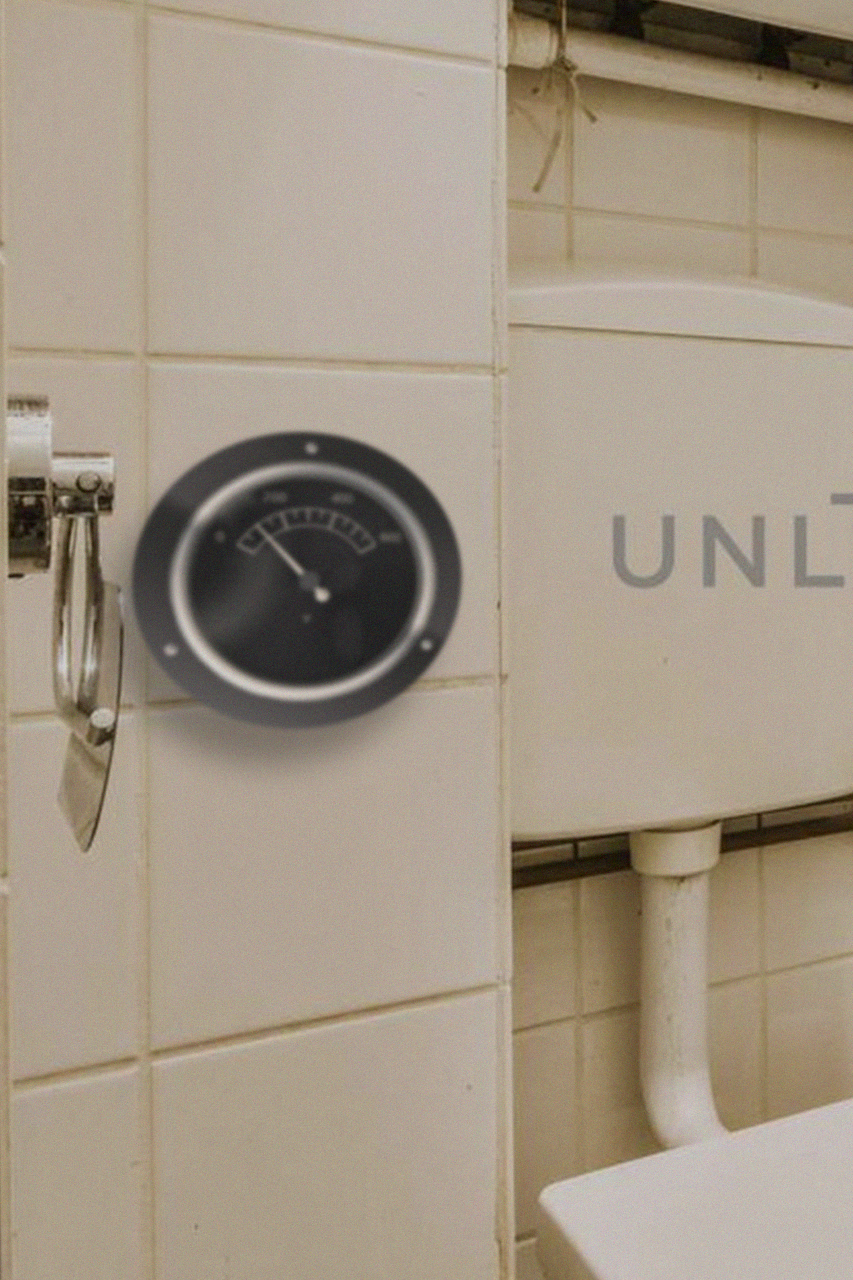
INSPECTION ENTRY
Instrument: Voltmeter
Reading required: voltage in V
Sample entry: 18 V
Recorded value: 100 V
